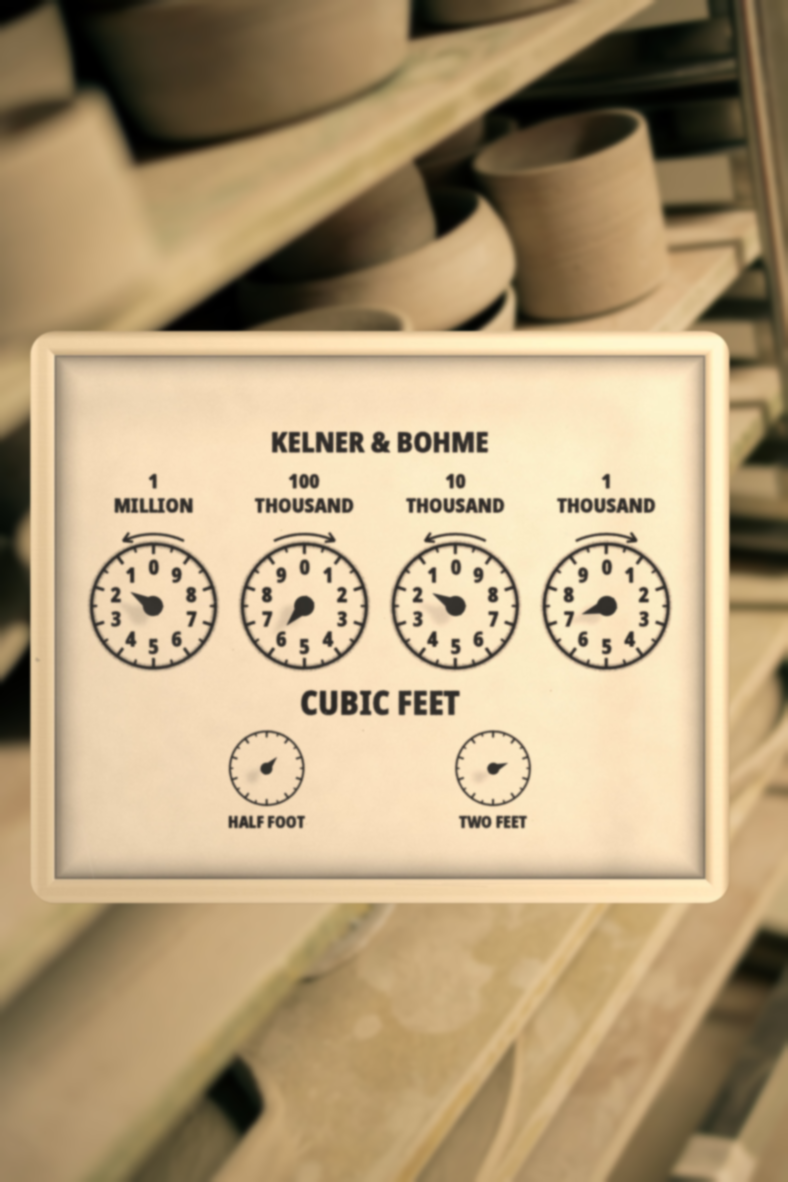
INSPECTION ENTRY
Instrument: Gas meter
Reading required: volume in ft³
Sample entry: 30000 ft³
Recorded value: 161700 ft³
